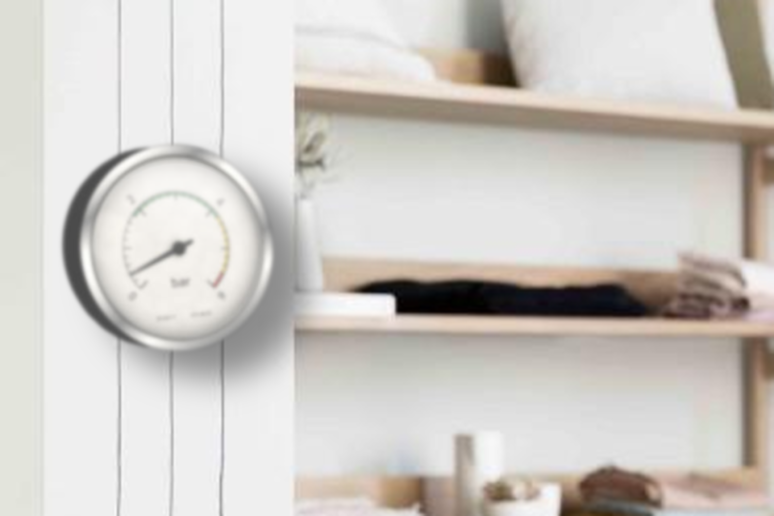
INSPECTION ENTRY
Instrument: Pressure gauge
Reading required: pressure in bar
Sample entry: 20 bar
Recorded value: 0.4 bar
